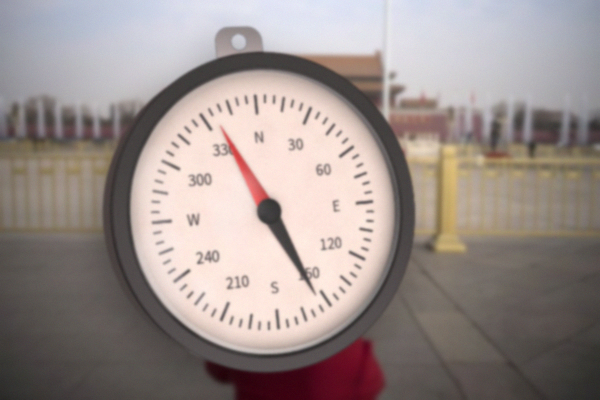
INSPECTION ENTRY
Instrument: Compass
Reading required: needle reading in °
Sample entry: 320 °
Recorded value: 335 °
